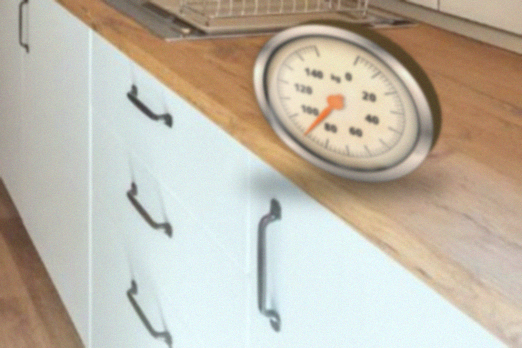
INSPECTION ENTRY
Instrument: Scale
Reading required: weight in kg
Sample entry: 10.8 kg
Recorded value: 90 kg
